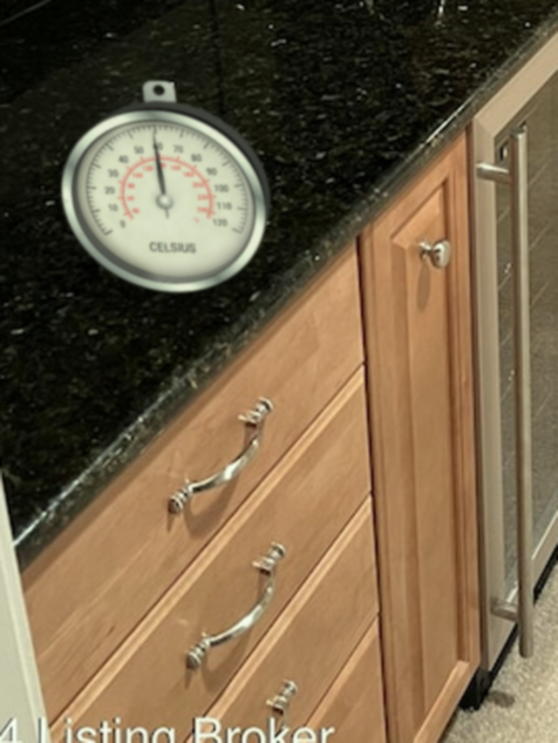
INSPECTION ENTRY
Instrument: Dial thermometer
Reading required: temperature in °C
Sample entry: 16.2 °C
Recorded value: 60 °C
